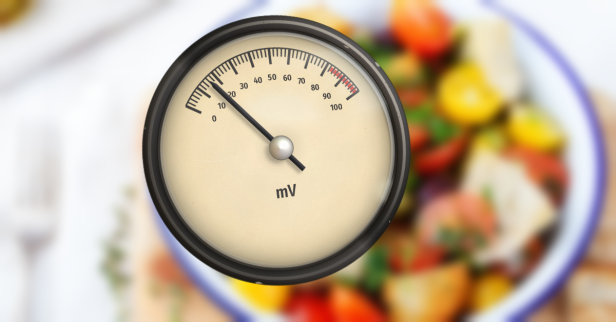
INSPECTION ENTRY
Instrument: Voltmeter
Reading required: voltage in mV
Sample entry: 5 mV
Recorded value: 16 mV
